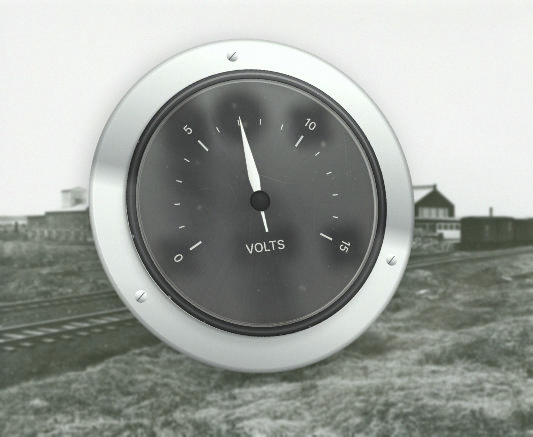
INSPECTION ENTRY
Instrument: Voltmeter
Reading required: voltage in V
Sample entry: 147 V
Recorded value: 7 V
